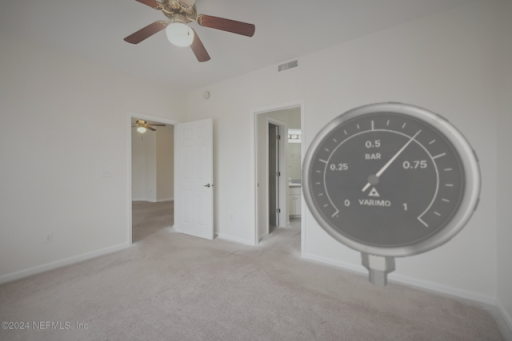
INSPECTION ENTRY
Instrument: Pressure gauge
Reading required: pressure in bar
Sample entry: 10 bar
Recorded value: 0.65 bar
